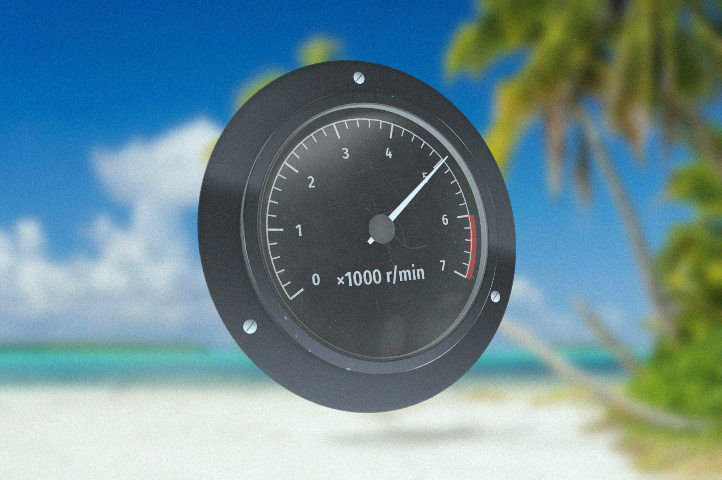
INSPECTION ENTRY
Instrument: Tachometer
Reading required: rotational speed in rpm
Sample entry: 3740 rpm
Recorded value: 5000 rpm
